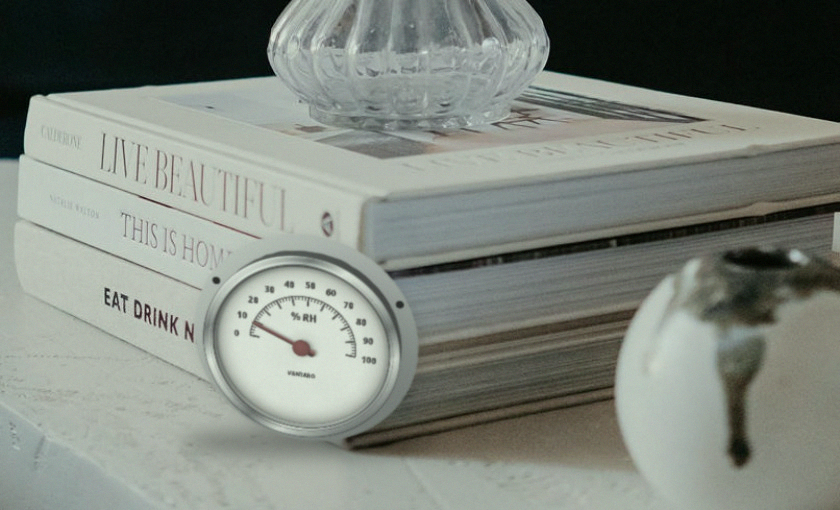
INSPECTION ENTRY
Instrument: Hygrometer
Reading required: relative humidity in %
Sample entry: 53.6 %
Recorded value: 10 %
